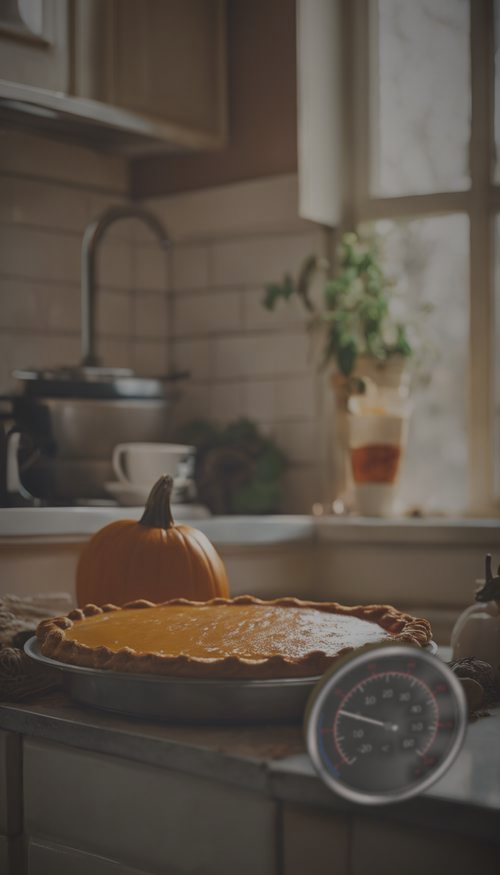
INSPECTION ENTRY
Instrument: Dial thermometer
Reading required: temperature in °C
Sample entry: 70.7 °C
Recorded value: 0 °C
